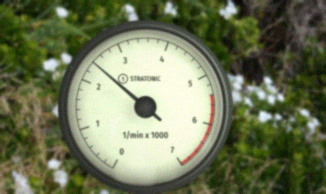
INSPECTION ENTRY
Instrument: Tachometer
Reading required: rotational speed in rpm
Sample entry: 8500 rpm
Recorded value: 2400 rpm
